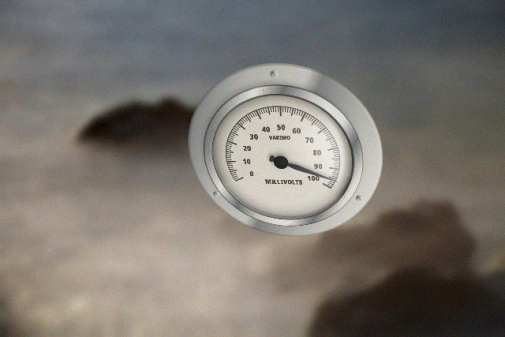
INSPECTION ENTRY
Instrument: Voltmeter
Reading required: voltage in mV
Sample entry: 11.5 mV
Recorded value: 95 mV
